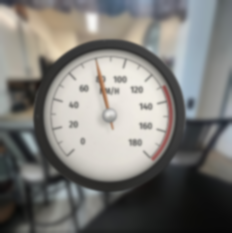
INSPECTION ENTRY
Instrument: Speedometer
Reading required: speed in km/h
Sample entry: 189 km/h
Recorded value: 80 km/h
